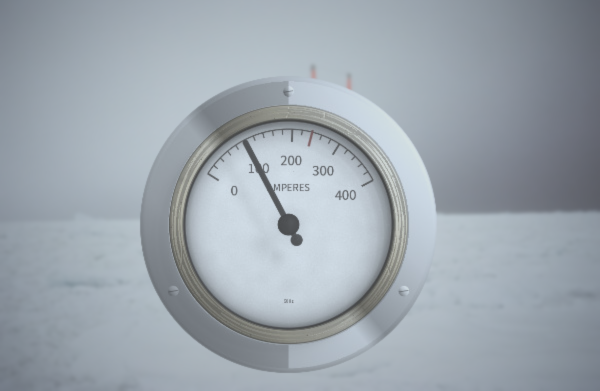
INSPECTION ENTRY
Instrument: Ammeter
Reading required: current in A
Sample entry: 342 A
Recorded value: 100 A
